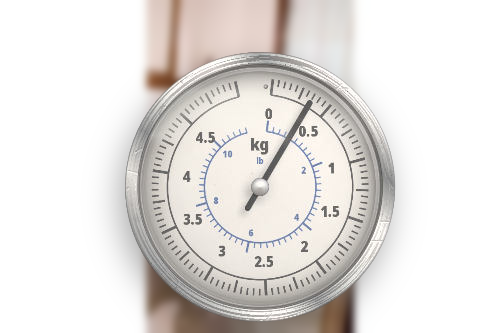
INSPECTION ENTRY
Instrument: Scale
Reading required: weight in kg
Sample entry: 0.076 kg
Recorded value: 0.35 kg
